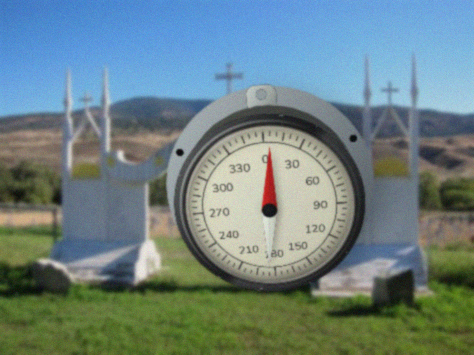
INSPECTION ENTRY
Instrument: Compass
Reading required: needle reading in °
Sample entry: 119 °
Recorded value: 5 °
